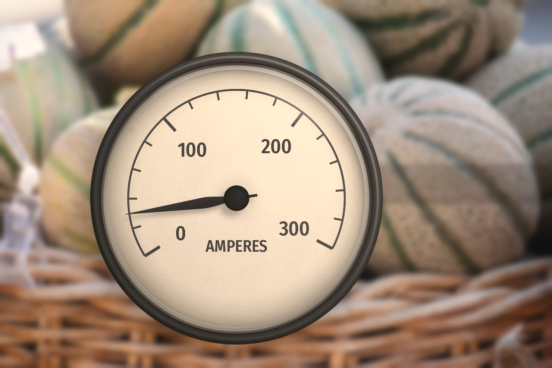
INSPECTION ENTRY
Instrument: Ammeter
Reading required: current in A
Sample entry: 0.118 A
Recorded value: 30 A
